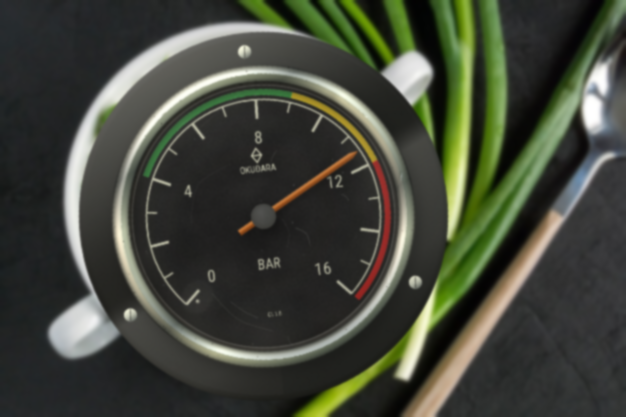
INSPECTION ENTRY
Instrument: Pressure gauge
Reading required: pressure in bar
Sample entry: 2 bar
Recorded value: 11.5 bar
